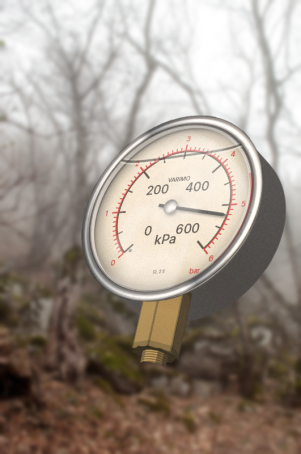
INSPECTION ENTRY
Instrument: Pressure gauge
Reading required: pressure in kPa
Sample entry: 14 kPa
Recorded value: 525 kPa
